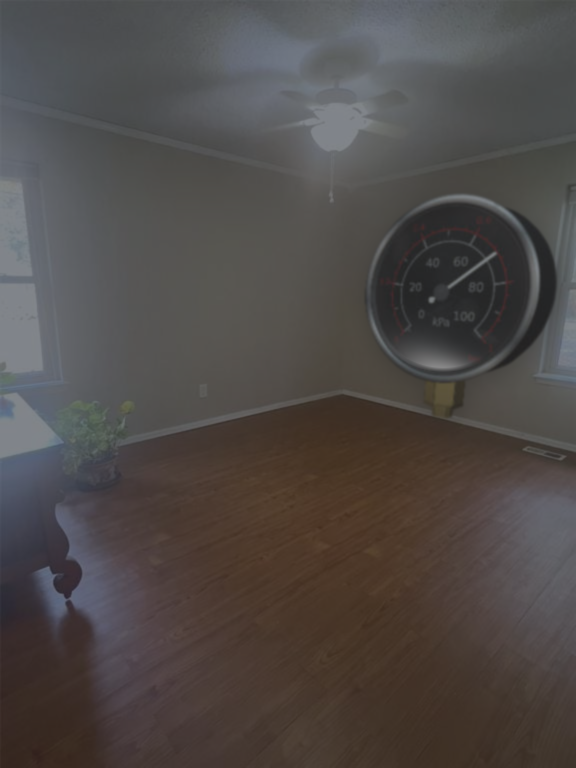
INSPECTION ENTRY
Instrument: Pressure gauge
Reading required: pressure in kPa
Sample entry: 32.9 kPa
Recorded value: 70 kPa
